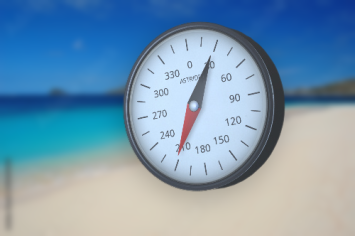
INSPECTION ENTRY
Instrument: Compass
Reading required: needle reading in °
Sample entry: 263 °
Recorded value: 210 °
